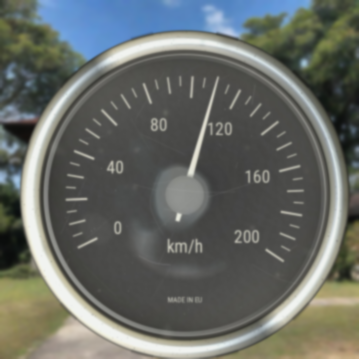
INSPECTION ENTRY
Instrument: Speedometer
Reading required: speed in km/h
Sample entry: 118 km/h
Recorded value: 110 km/h
